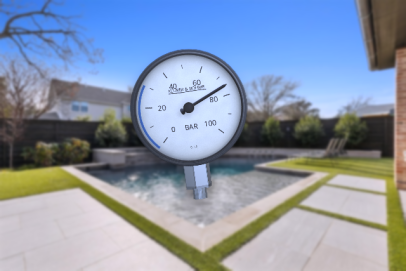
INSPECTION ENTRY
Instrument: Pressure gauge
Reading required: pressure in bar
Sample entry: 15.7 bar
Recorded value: 75 bar
